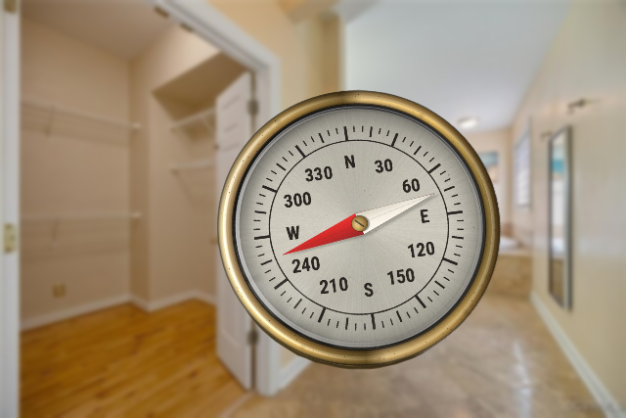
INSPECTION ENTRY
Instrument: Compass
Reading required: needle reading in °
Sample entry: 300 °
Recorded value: 255 °
